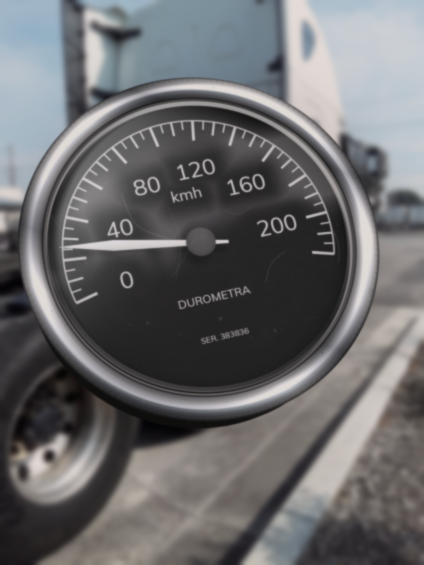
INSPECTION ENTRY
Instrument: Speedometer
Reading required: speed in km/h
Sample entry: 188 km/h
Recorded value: 25 km/h
